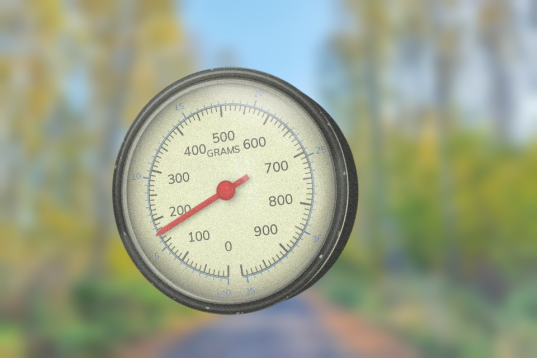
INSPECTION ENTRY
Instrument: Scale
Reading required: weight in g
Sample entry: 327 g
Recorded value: 170 g
